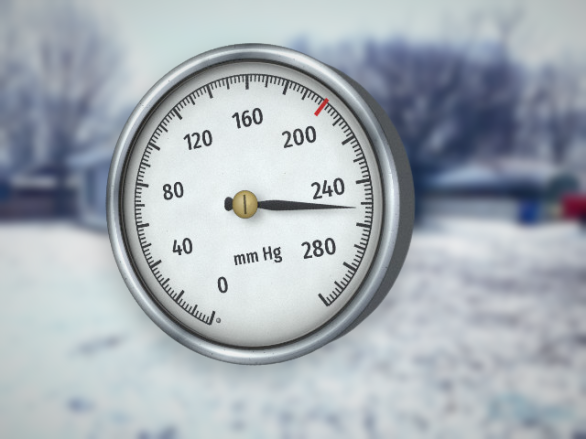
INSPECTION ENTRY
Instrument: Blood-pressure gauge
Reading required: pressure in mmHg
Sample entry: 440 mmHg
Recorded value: 252 mmHg
